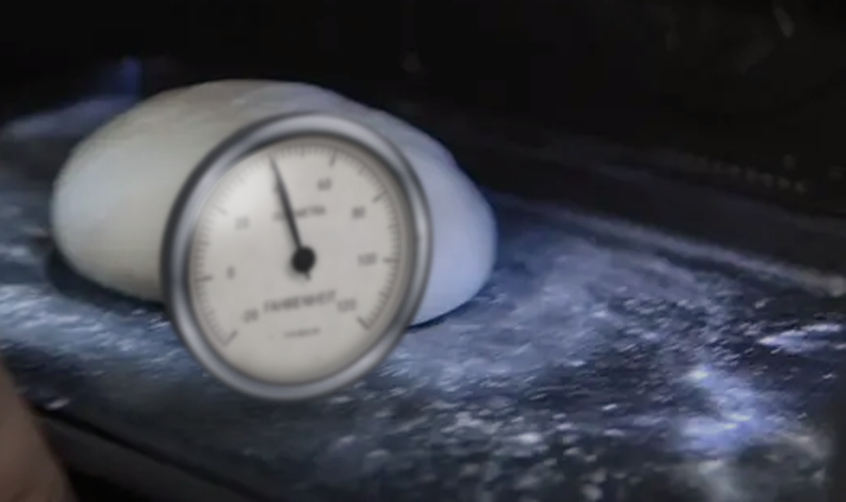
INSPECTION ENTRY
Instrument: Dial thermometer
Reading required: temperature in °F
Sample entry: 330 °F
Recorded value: 40 °F
